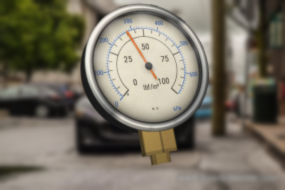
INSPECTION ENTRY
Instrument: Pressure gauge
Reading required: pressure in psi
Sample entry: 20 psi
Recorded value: 40 psi
